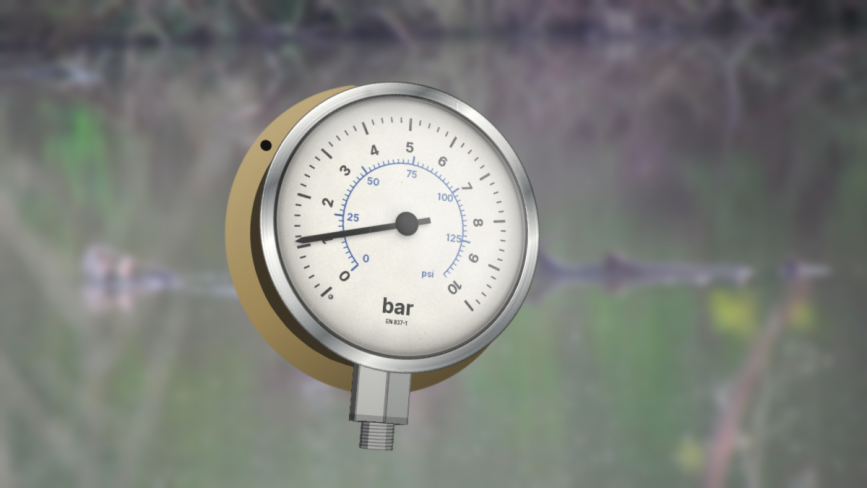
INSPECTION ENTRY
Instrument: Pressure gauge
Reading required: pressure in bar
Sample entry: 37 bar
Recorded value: 1.1 bar
